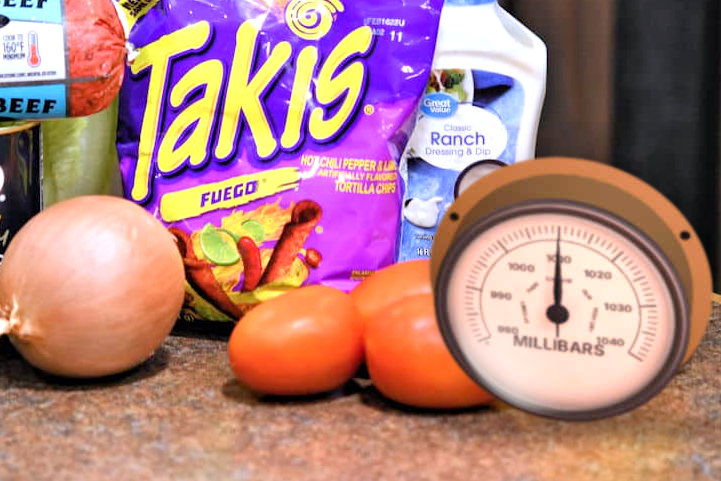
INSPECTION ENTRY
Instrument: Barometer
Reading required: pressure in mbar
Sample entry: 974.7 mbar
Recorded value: 1010 mbar
